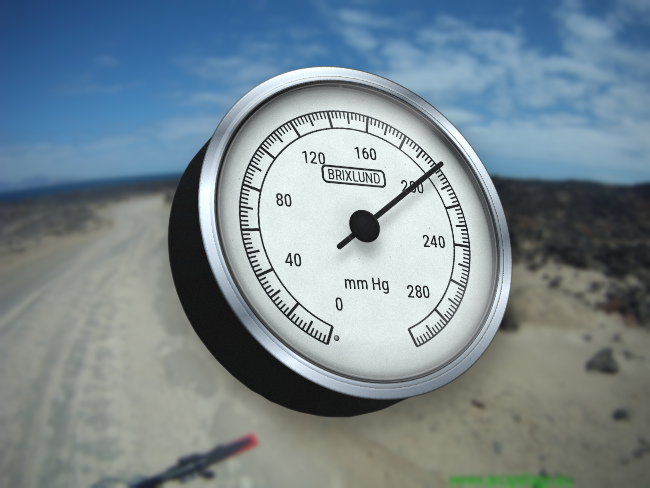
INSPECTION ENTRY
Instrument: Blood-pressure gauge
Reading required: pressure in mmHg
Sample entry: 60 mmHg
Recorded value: 200 mmHg
